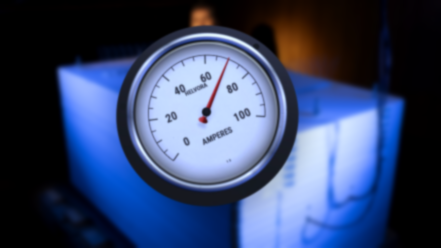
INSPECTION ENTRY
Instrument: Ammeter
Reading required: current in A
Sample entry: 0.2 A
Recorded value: 70 A
